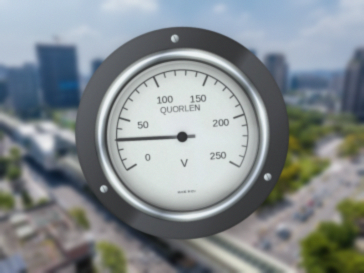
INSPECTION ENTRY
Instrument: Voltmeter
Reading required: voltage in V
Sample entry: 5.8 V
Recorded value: 30 V
